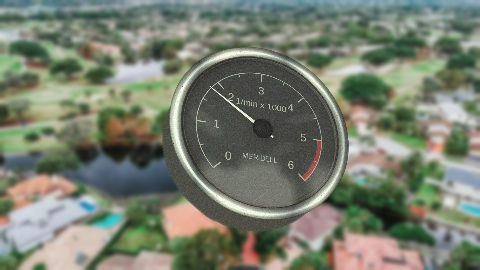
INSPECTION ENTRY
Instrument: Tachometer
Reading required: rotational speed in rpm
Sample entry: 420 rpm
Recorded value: 1750 rpm
